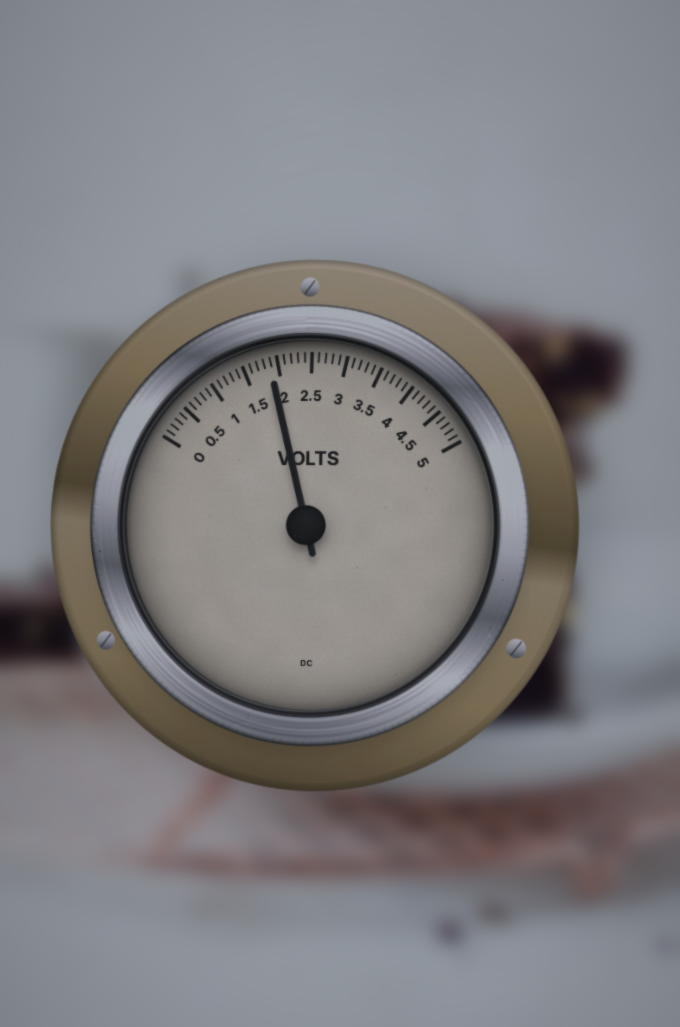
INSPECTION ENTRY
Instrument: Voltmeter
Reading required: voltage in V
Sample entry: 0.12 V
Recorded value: 1.9 V
